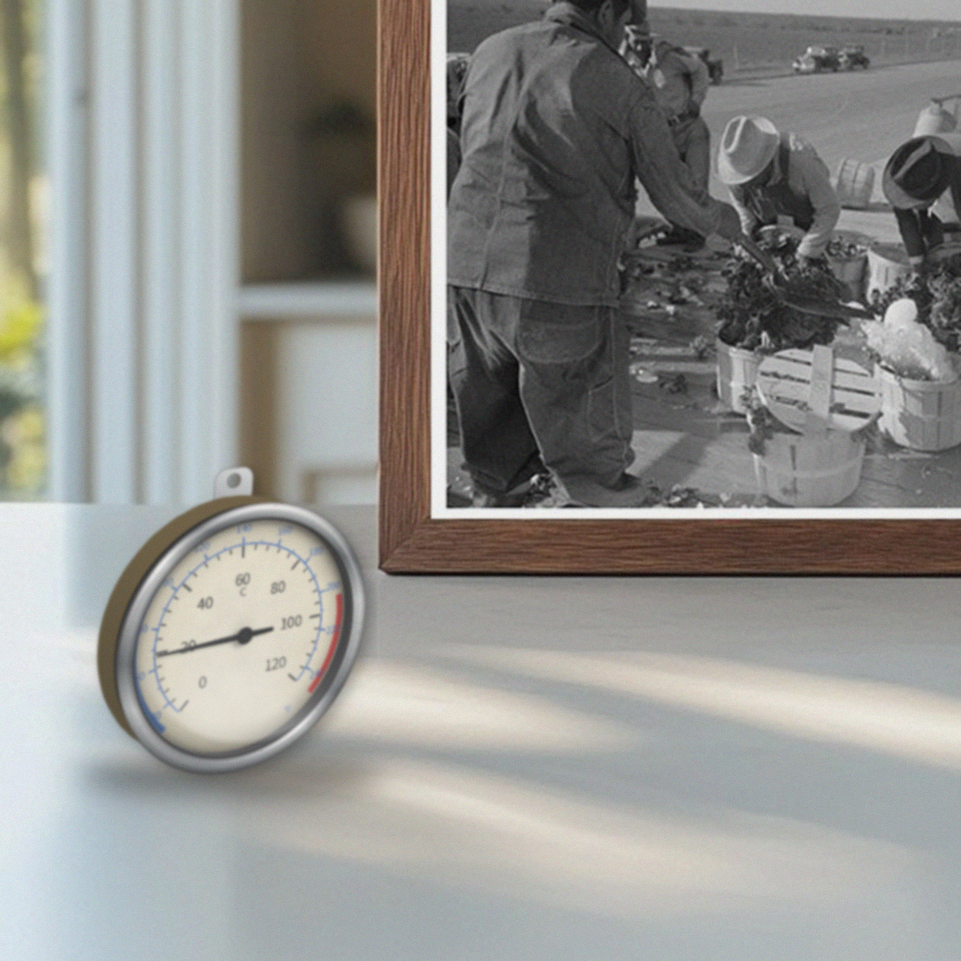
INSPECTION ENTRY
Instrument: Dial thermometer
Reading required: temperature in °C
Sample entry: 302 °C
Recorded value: 20 °C
